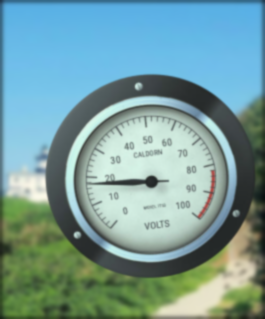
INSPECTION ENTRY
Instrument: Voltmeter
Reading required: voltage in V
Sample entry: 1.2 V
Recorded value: 18 V
